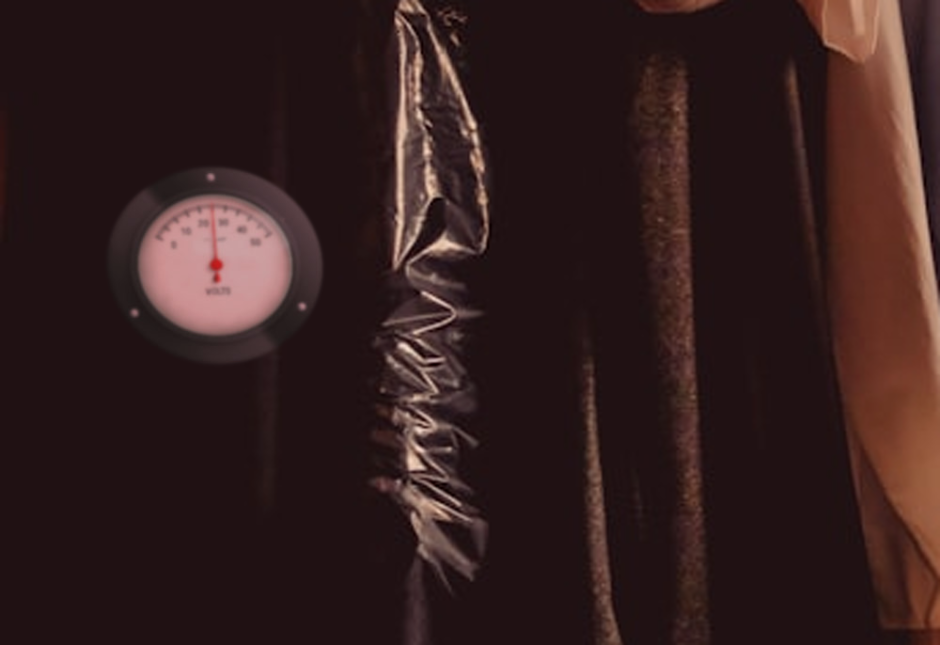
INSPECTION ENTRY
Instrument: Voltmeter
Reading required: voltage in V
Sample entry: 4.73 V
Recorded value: 25 V
